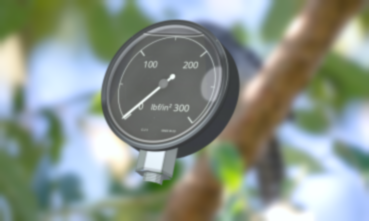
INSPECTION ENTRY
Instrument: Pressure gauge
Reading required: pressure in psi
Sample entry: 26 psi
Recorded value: 0 psi
